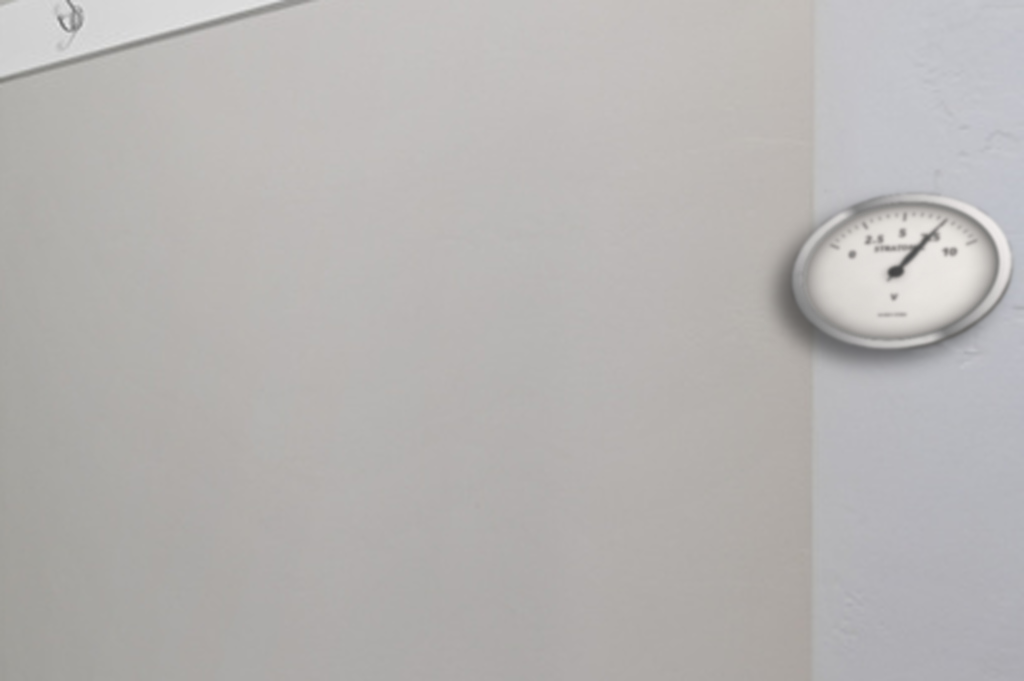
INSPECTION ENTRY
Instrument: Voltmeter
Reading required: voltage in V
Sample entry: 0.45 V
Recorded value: 7.5 V
